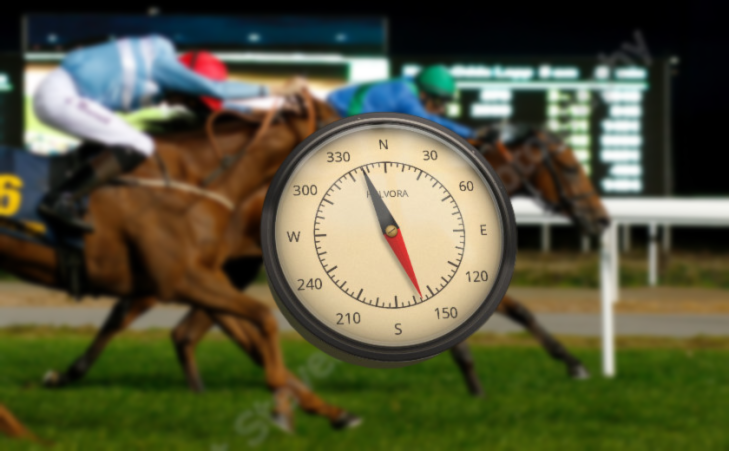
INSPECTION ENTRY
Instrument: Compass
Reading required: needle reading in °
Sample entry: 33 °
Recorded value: 160 °
